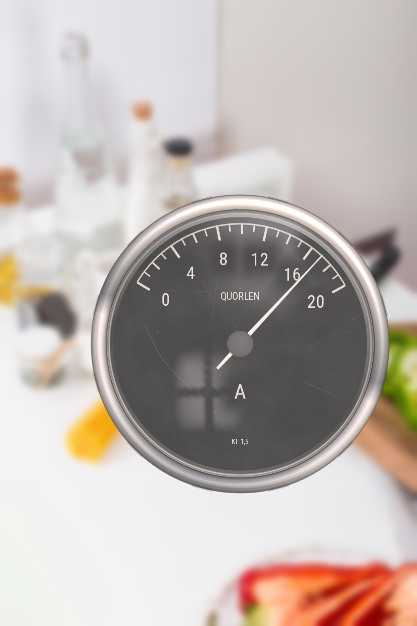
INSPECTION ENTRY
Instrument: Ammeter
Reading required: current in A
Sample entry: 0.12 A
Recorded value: 17 A
